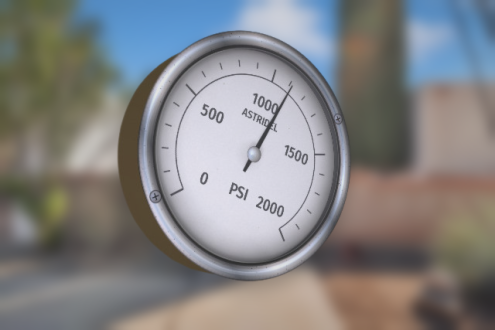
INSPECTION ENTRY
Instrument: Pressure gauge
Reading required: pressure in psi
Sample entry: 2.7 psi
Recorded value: 1100 psi
